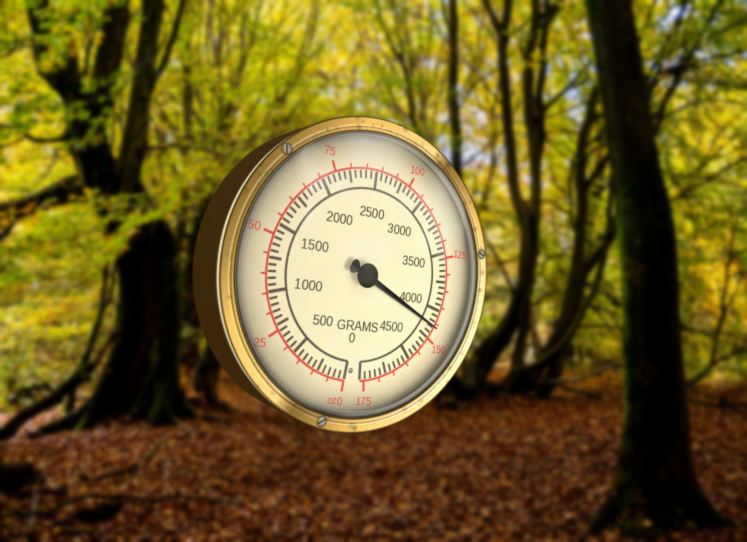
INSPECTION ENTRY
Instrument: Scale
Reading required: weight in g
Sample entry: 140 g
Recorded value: 4150 g
